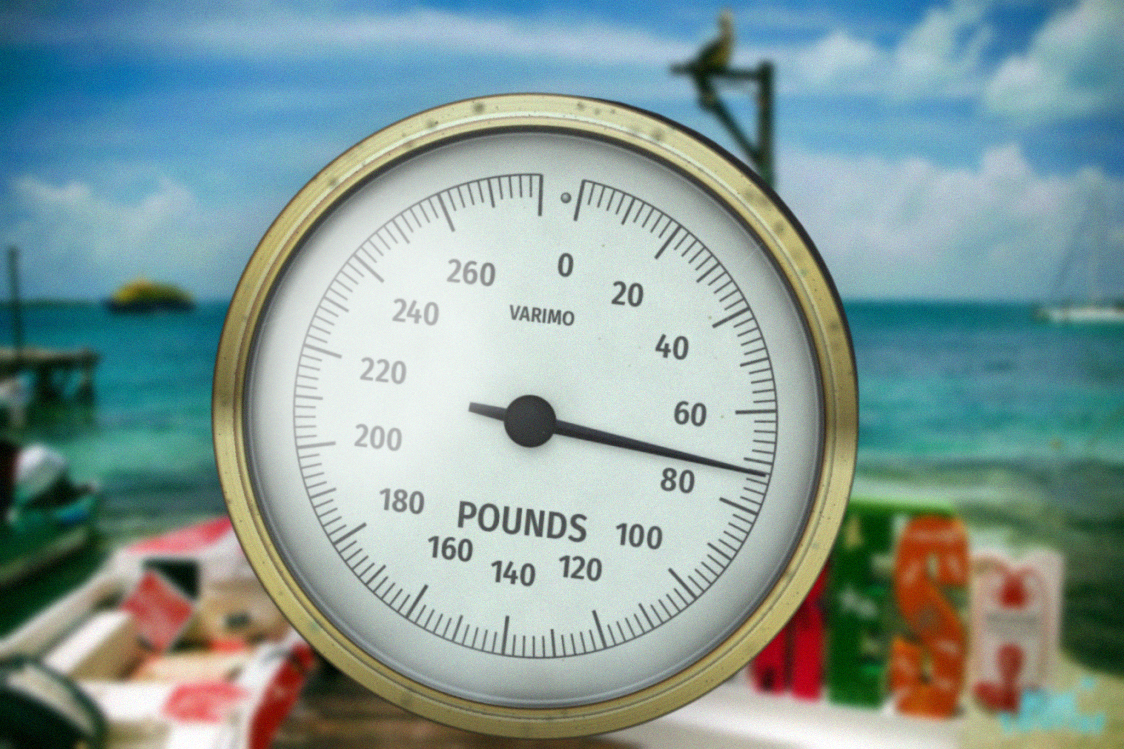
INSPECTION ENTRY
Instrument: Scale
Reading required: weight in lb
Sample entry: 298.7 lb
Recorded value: 72 lb
